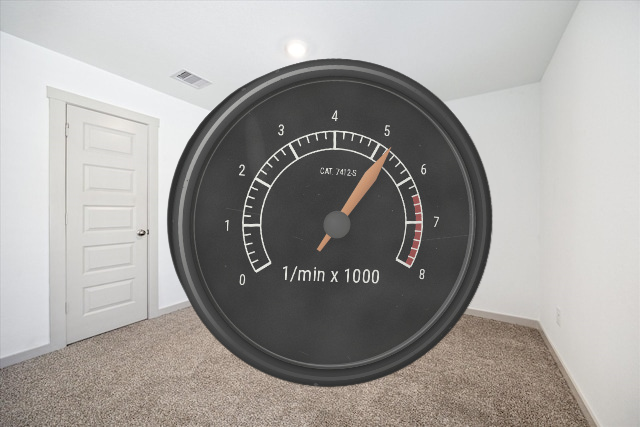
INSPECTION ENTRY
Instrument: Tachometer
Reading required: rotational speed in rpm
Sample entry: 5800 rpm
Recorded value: 5200 rpm
